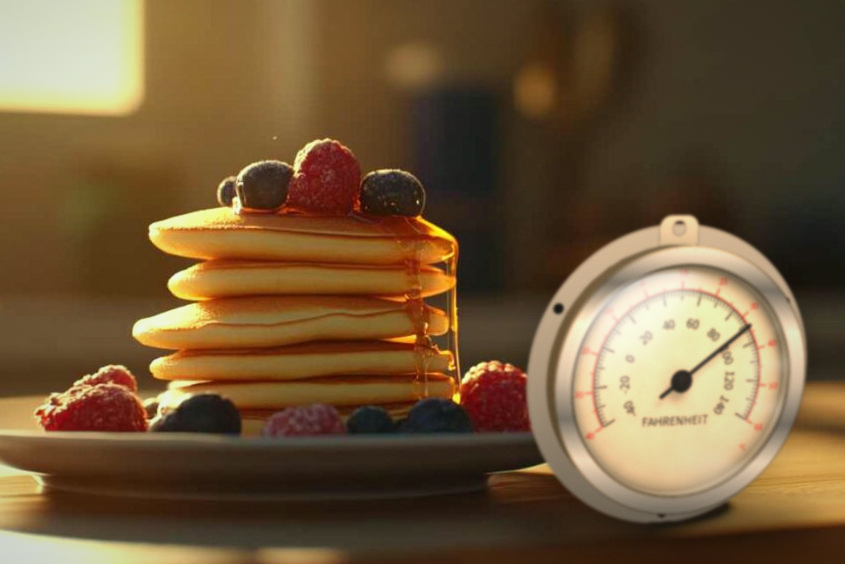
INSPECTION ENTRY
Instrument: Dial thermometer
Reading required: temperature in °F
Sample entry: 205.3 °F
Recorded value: 90 °F
